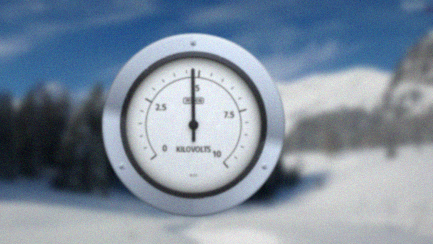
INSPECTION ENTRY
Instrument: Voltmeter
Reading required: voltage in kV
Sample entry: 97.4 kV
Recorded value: 4.75 kV
